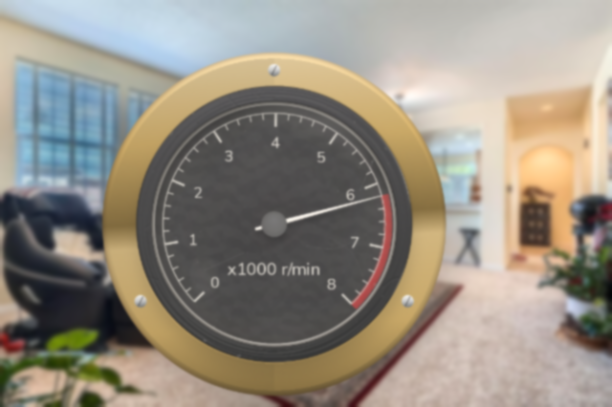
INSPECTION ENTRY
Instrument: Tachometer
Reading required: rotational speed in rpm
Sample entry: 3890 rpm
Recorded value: 6200 rpm
